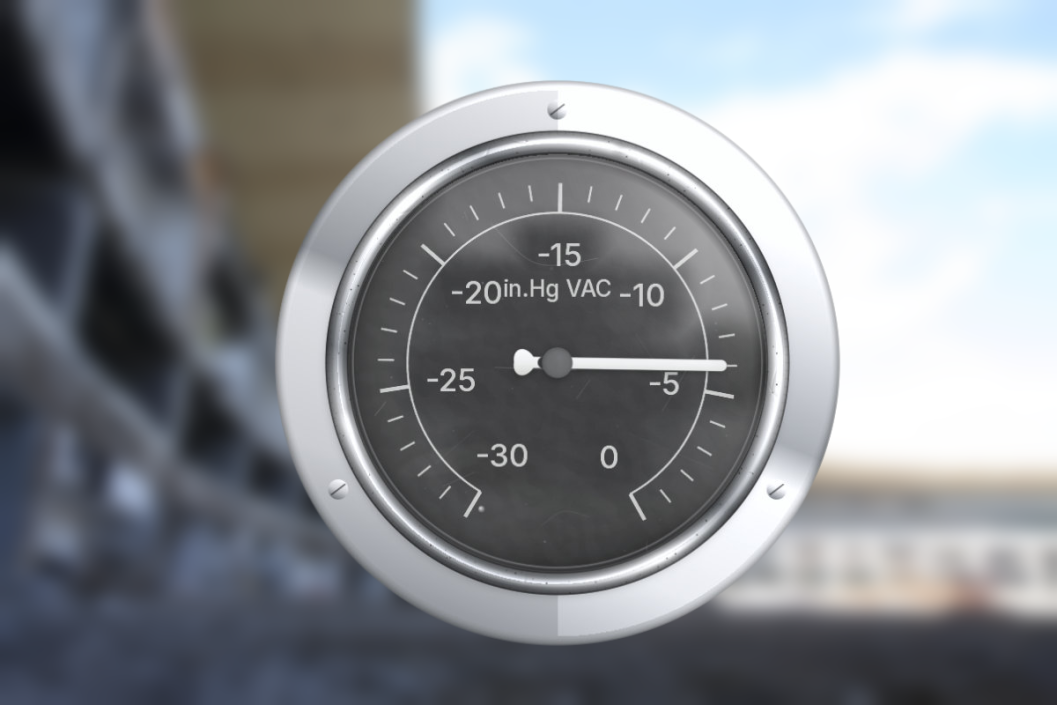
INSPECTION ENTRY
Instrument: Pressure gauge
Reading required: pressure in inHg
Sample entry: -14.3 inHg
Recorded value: -6 inHg
